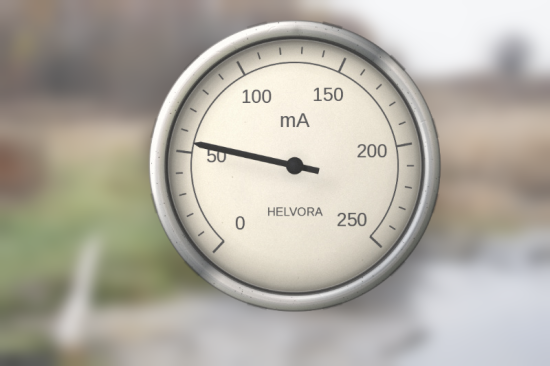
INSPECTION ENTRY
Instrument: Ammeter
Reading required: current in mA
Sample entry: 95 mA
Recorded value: 55 mA
